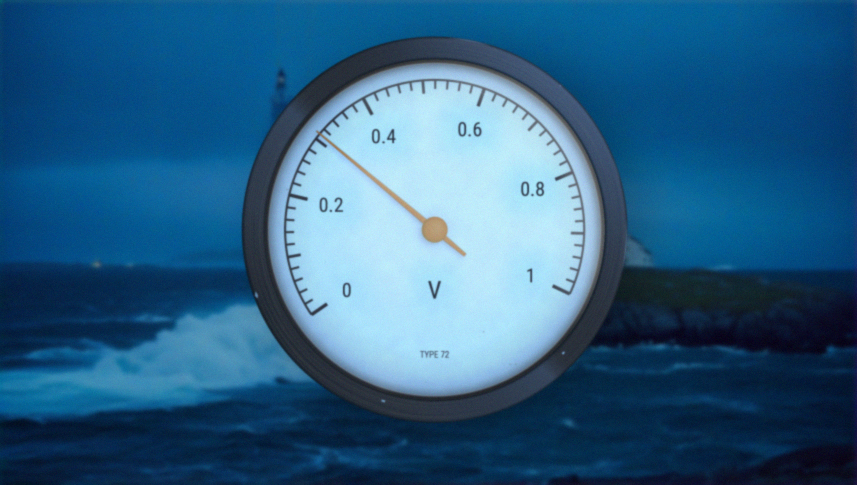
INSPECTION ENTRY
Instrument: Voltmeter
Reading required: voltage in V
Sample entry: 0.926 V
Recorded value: 0.31 V
